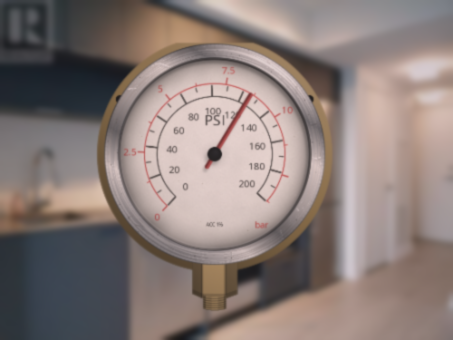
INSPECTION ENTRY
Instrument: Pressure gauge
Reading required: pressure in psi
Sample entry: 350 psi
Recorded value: 125 psi
